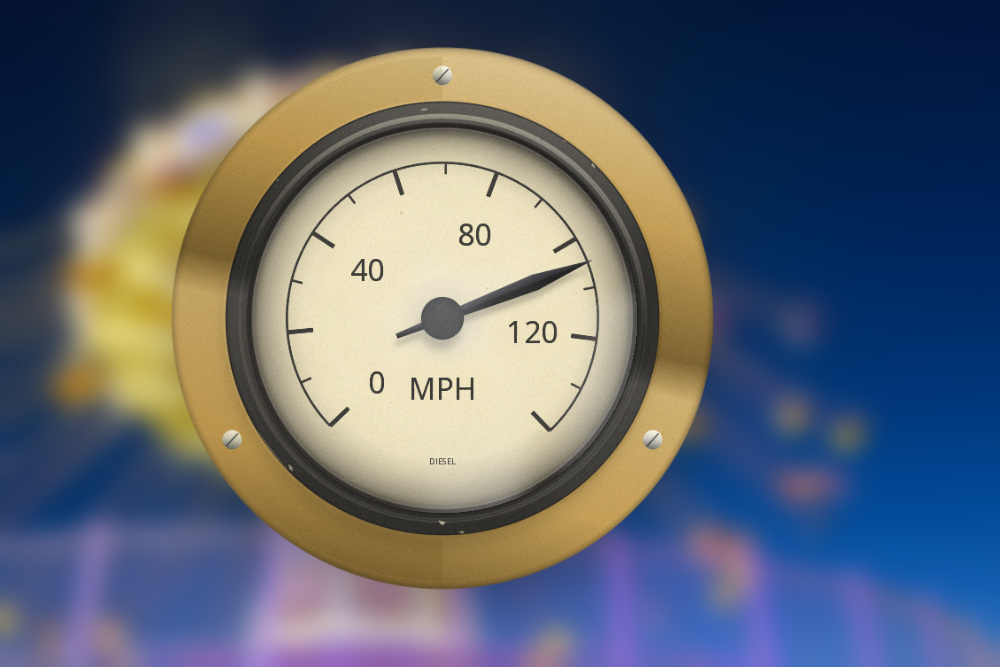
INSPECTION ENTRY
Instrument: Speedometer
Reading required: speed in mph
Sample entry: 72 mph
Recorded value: 105 mph
